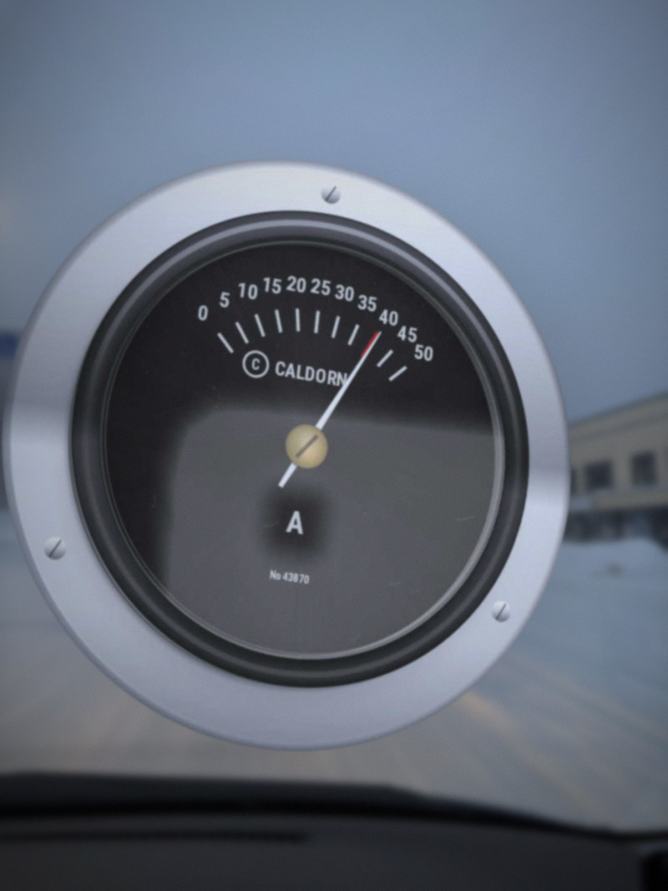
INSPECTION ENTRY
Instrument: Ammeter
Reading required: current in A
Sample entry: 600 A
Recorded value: 40 A
